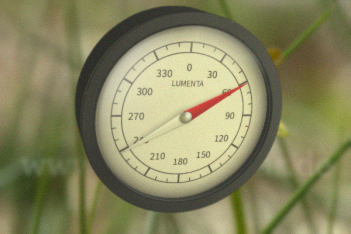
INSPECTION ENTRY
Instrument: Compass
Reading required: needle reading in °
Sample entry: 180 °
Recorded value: 60 °
